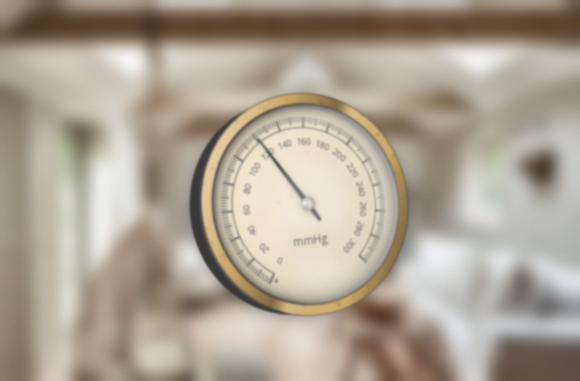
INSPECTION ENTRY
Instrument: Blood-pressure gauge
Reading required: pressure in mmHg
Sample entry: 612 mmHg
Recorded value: 120 mmHg
